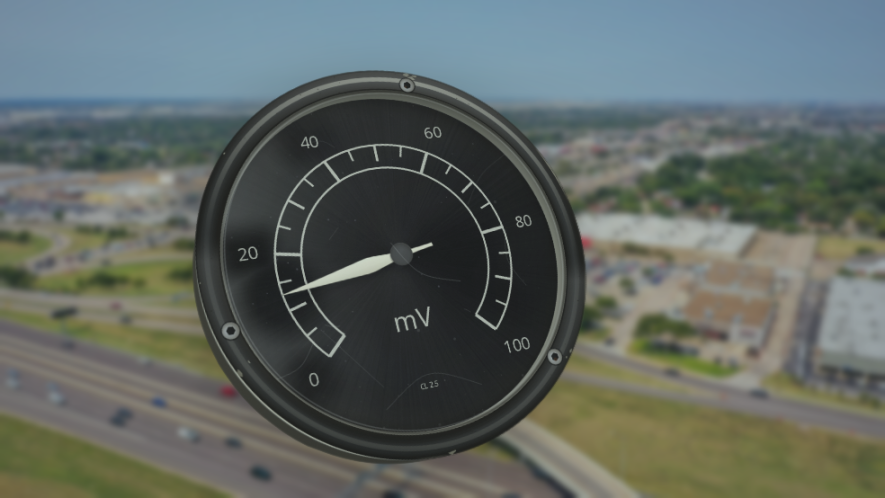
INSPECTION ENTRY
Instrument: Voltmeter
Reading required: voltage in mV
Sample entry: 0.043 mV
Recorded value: 12.5 mV
